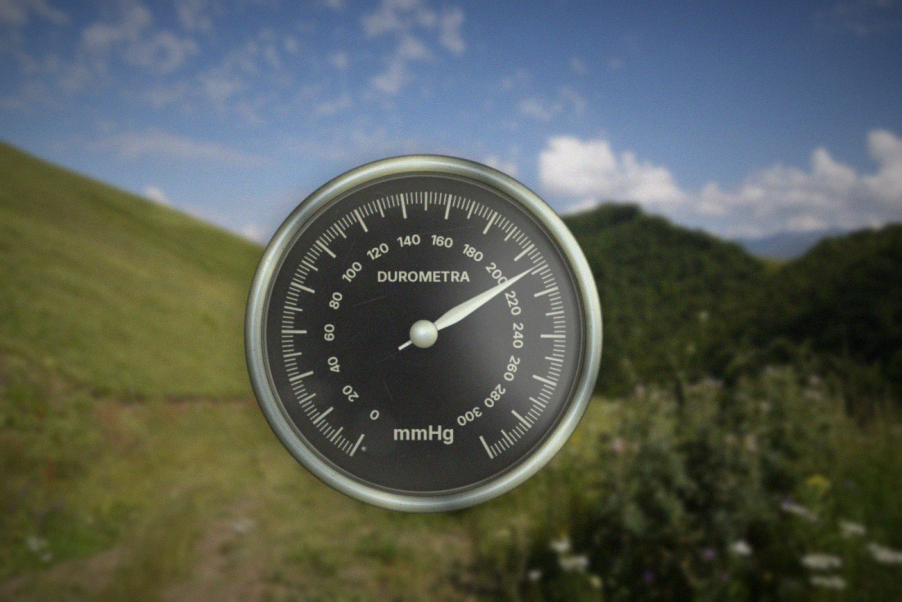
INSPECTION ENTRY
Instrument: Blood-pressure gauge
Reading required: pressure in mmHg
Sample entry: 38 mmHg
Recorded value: 208 mmHg
